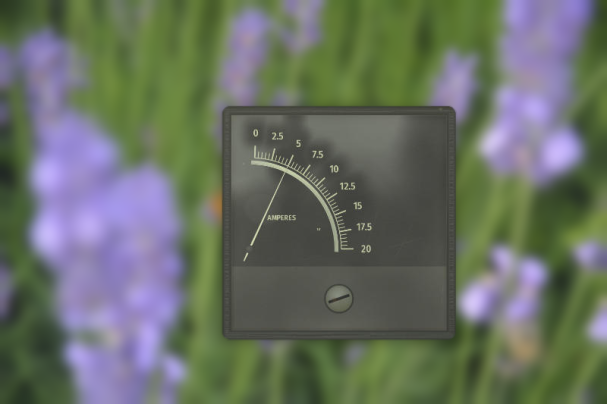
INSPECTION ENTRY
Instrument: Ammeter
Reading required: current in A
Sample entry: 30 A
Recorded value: 5 A
